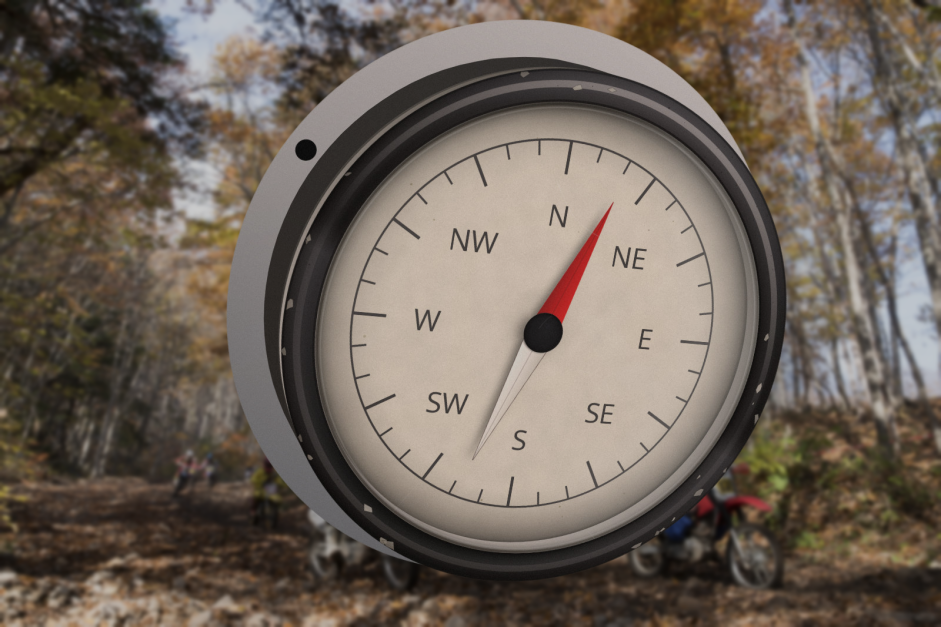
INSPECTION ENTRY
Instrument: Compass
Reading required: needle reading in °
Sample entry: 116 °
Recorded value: 20 °
